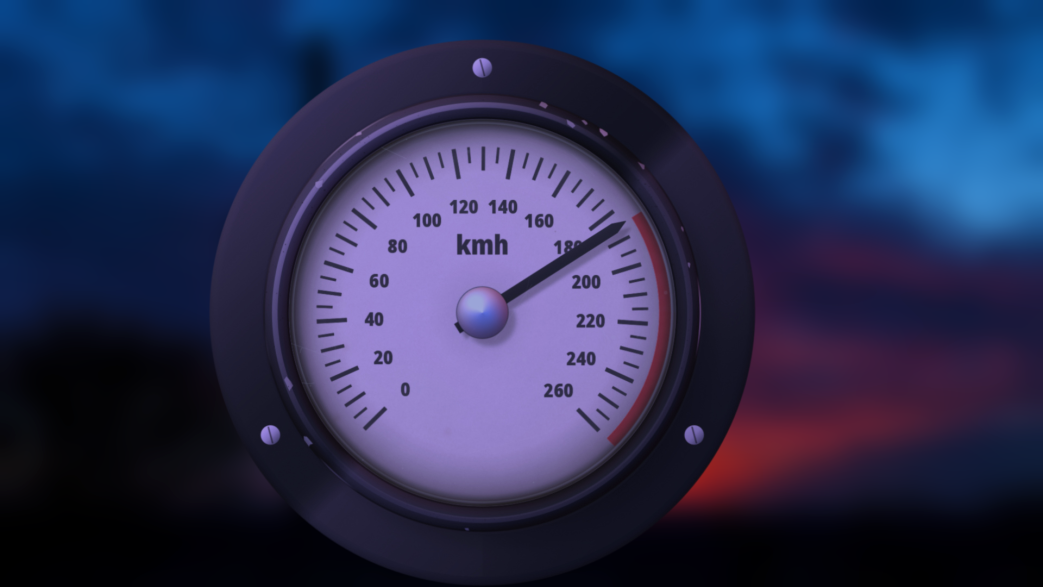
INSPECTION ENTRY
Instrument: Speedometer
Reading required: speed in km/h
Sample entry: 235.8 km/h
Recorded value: 185 km/h
